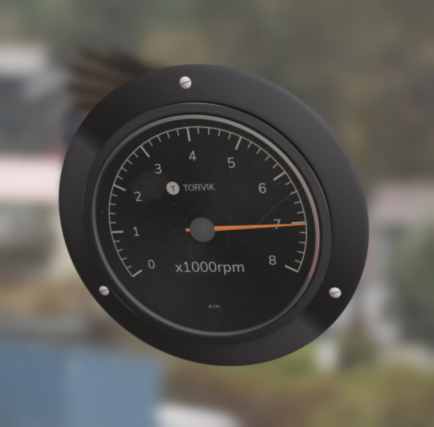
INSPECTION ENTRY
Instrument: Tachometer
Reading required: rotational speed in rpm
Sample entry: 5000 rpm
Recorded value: 7000 rpm
